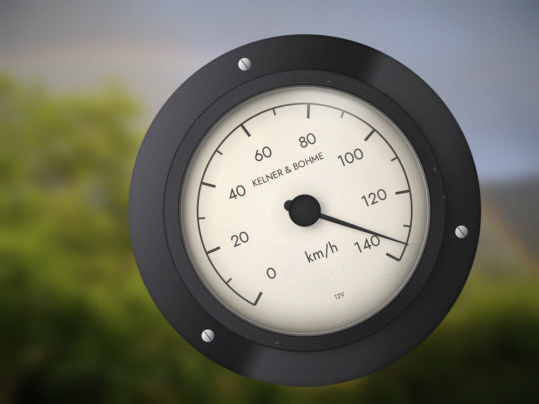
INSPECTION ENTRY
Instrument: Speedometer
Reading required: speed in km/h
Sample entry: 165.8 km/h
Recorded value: 135 km/h
